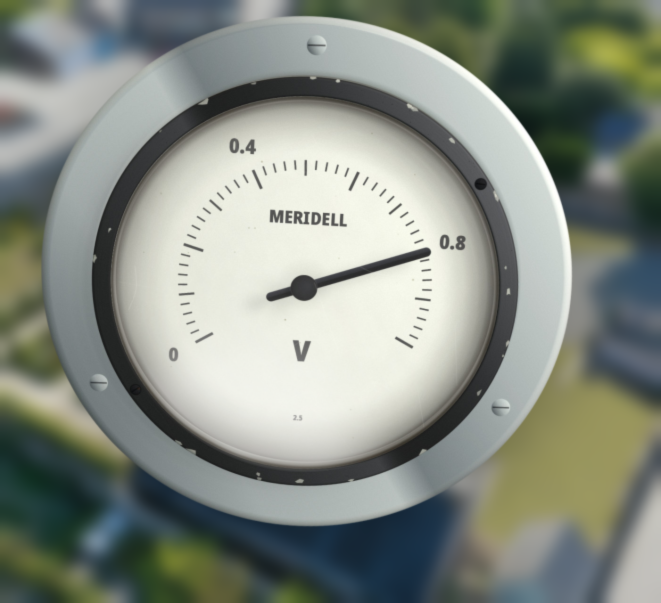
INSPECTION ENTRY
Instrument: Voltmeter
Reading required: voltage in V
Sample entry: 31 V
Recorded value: 0.8 V
